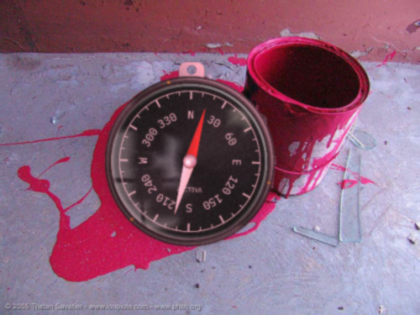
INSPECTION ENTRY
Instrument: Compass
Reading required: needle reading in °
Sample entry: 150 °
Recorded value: 15 °
